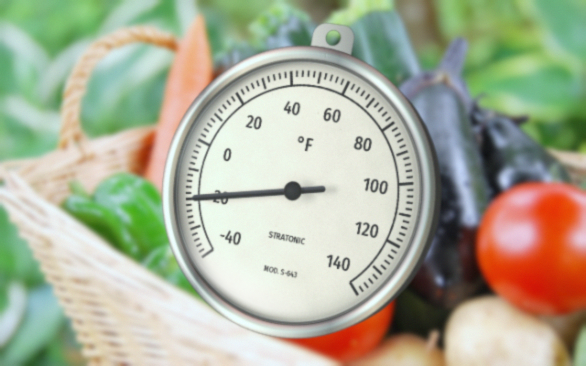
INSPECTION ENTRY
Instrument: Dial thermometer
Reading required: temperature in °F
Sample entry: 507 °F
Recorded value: -20 °F
